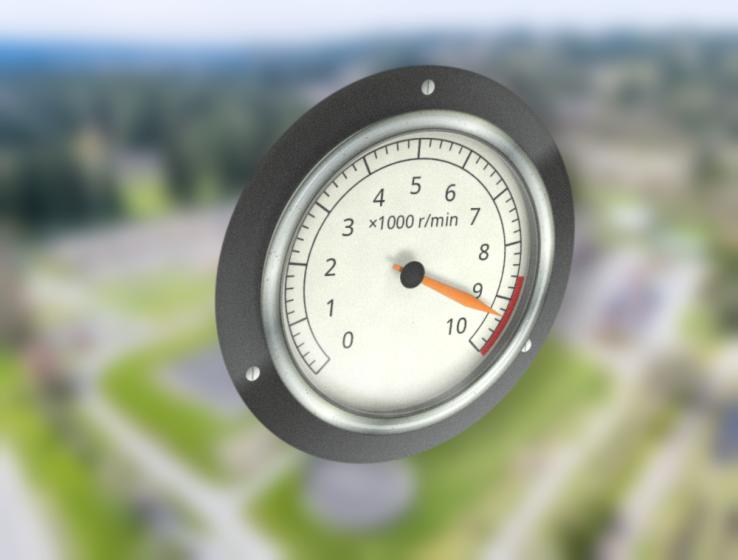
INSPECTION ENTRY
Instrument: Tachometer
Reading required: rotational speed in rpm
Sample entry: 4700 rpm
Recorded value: 9300 rpm
